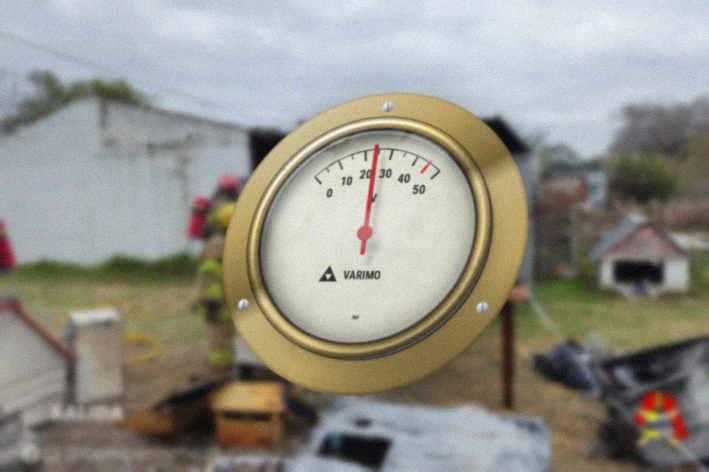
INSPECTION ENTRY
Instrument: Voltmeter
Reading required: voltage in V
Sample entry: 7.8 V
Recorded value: 25 V
